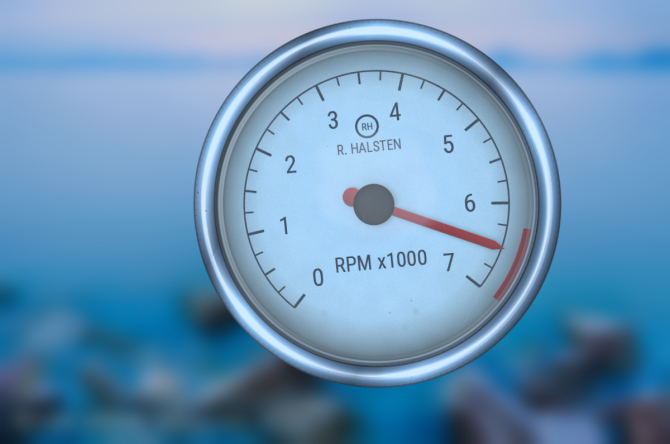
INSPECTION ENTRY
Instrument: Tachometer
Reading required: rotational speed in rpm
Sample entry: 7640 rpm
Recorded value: 6500 rpm
